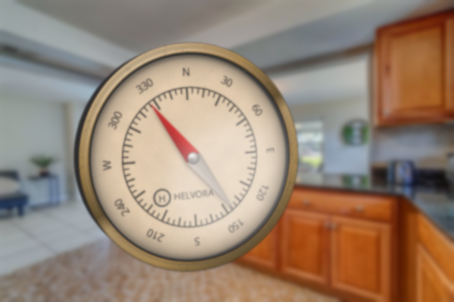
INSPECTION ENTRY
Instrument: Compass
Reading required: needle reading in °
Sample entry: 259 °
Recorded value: 325 °
